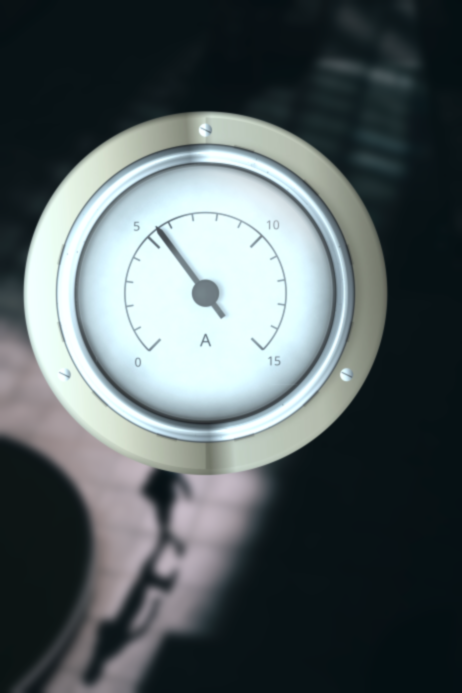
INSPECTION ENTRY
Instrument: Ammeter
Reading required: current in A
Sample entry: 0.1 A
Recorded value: 5.5 A
